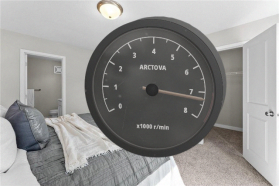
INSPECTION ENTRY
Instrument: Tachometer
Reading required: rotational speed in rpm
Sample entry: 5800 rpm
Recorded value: 7250 rpm
